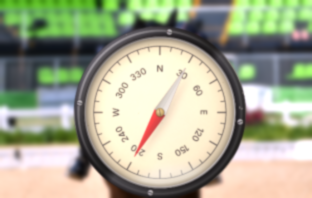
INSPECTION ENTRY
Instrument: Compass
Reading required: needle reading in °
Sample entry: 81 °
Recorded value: 210 °
